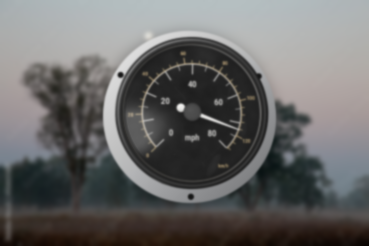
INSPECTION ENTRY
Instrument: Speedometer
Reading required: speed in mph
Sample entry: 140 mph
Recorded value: 72.5 mph
